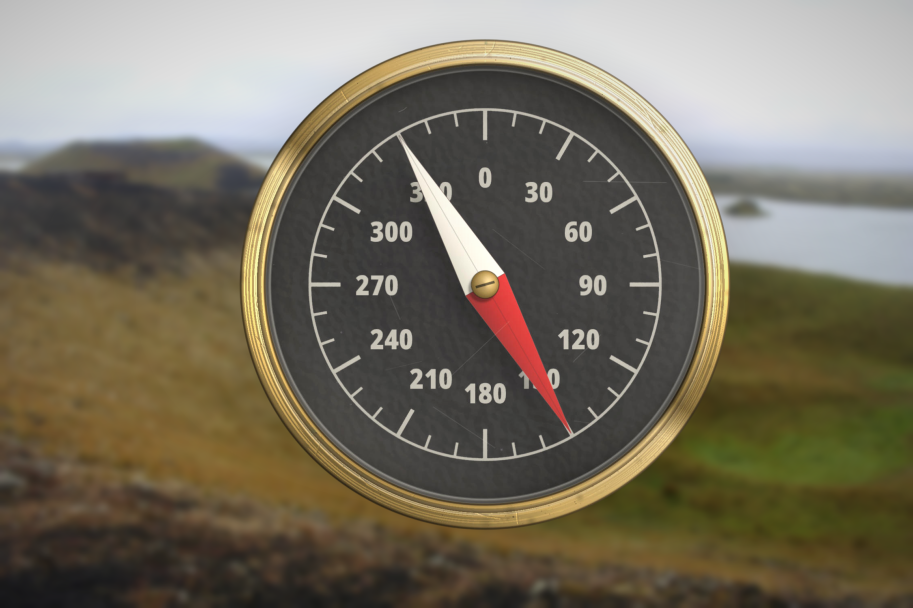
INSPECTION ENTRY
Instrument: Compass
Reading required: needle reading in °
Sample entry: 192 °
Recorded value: 150 °
